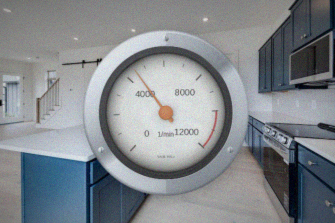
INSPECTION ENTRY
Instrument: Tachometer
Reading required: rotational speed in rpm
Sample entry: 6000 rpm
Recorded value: 4500 rpm
